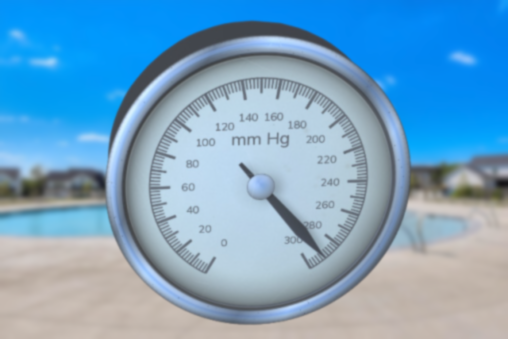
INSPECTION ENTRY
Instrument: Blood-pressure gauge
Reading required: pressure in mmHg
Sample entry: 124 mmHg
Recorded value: 290 mmHg
